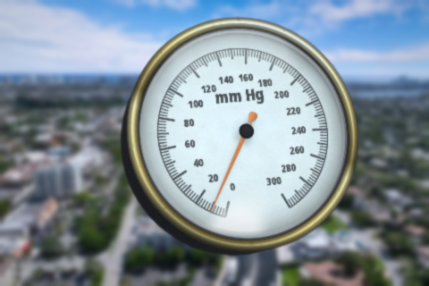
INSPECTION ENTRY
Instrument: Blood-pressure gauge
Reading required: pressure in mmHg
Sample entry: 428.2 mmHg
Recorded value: 10 mmHg
